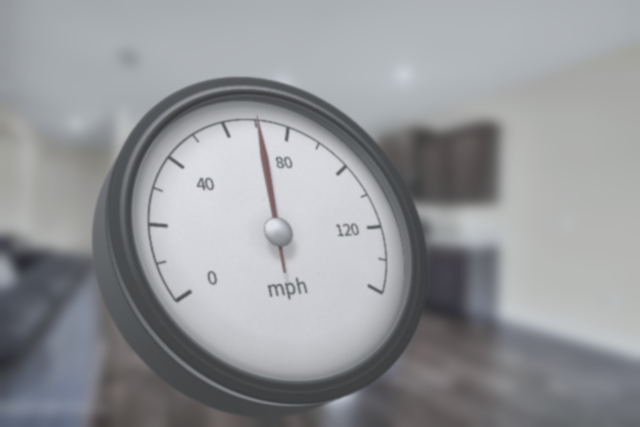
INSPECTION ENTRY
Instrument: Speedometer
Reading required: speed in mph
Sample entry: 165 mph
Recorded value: 70 mph
